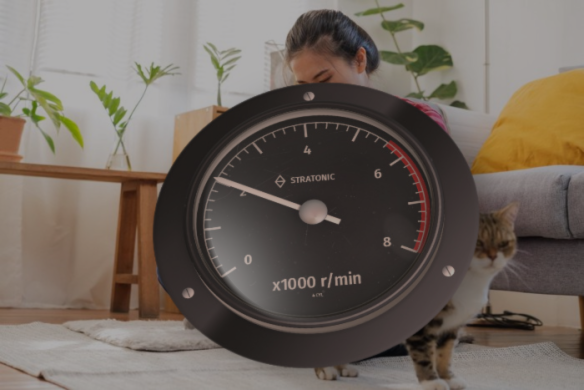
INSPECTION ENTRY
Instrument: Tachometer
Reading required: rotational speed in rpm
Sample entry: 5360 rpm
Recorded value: 2000 rpm
